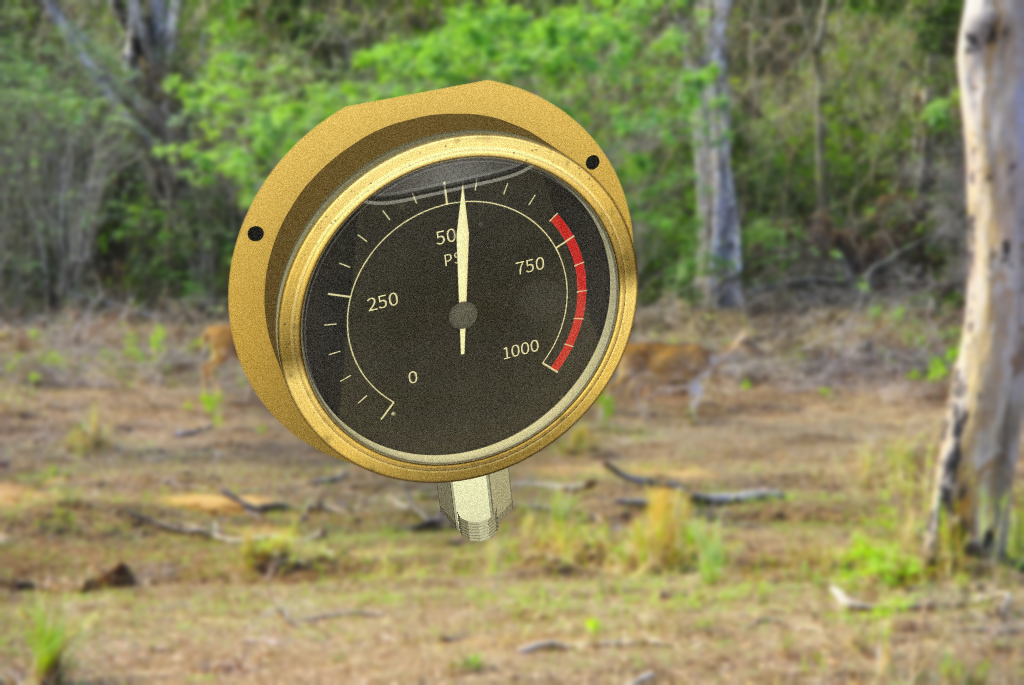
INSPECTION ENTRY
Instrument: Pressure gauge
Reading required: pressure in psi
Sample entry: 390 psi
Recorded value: 525 psi
